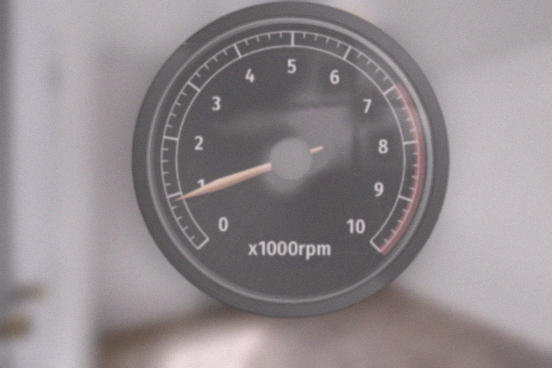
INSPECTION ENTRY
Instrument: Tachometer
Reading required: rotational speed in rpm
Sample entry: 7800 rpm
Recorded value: 900 rpm
